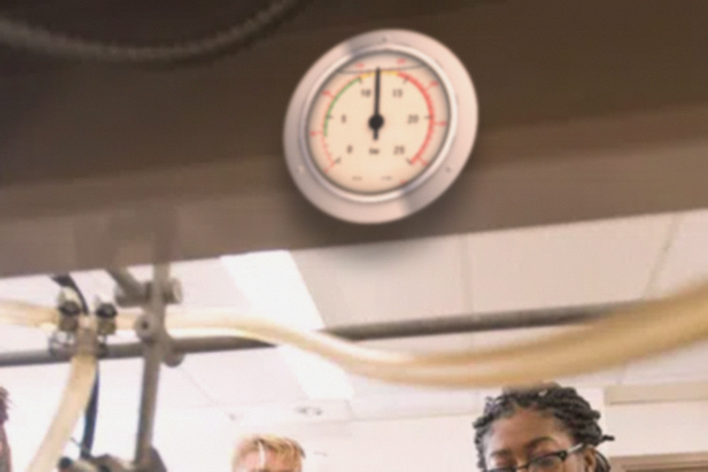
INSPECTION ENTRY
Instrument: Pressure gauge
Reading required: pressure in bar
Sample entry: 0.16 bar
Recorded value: 12 bar
